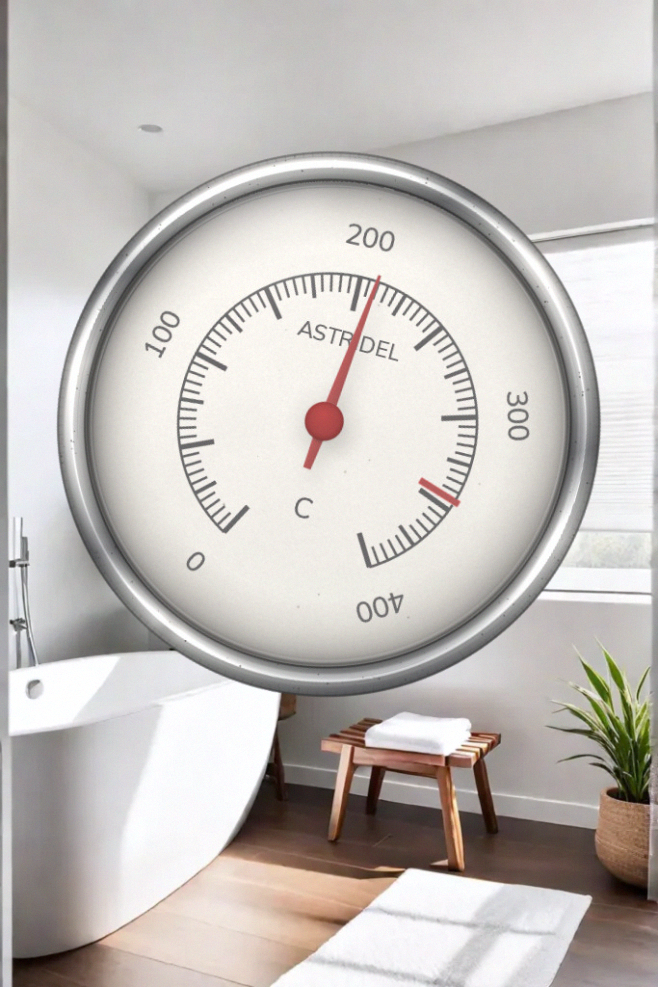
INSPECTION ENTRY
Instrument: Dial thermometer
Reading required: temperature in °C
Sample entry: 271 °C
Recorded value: 210 °C
